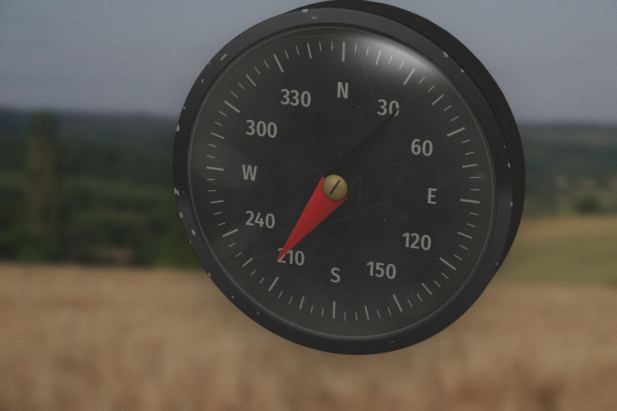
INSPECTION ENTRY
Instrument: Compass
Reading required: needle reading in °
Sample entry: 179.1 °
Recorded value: 215 °
